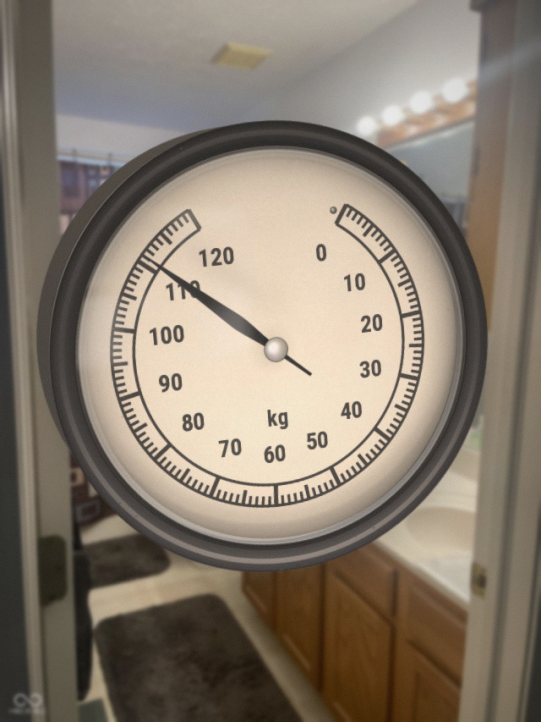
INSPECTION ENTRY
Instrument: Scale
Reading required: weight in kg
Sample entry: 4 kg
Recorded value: 111 kg
